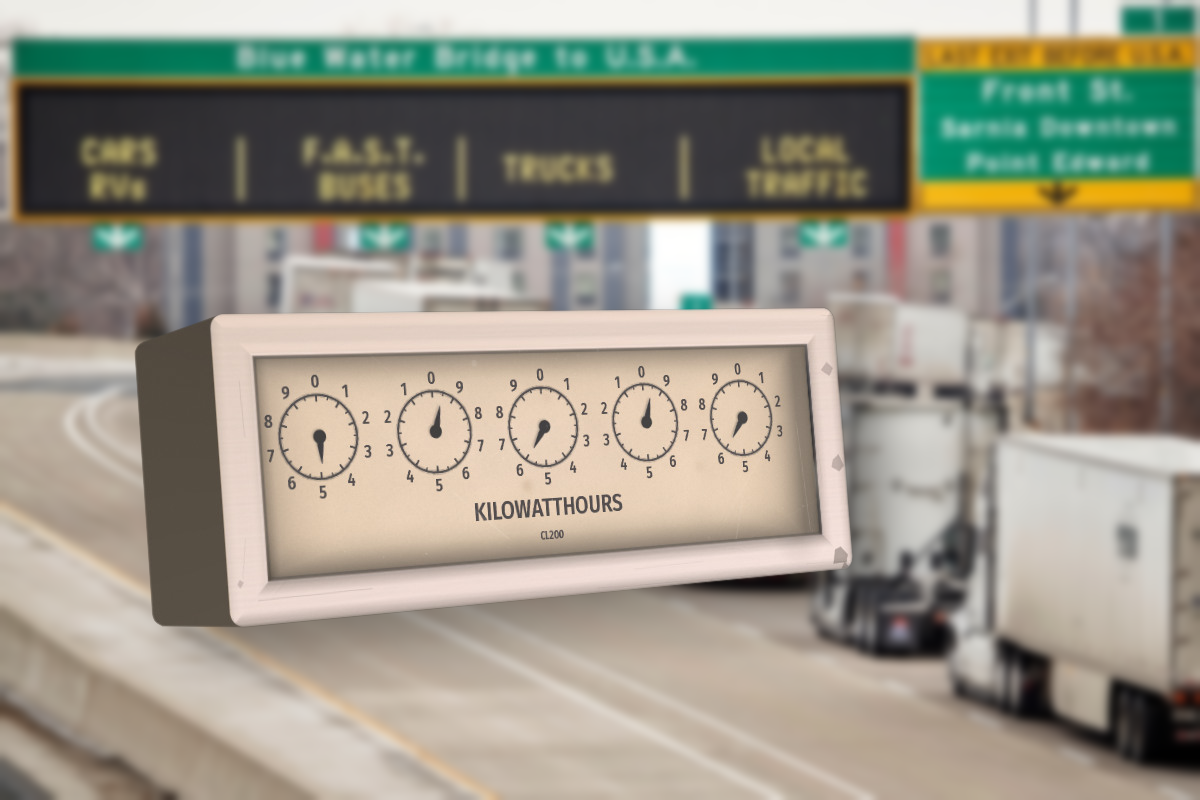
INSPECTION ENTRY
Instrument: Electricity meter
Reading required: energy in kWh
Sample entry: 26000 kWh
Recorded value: 49596 kWh
